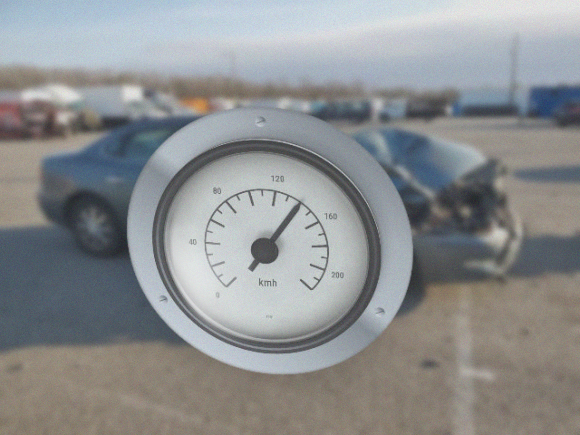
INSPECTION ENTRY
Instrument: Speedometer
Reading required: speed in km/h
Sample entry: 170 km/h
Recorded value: 140 km/h
